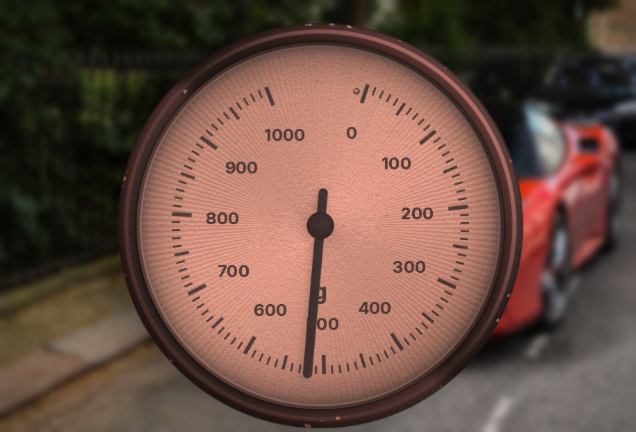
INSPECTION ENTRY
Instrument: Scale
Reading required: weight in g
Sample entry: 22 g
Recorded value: 520 g
